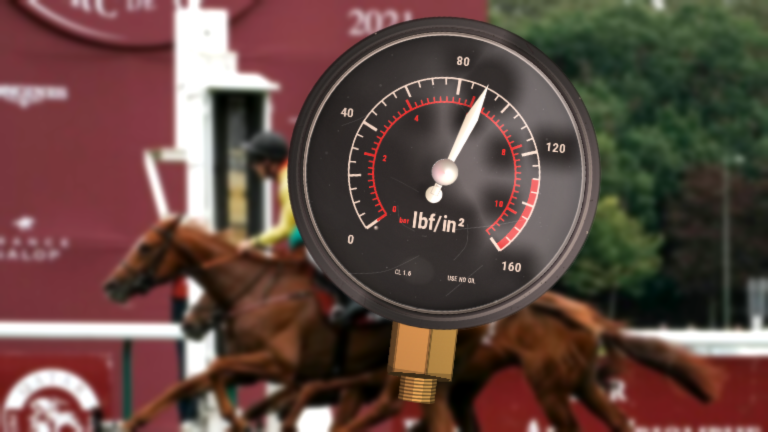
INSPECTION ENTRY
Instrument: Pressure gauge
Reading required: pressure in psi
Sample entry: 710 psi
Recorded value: 90 psi
